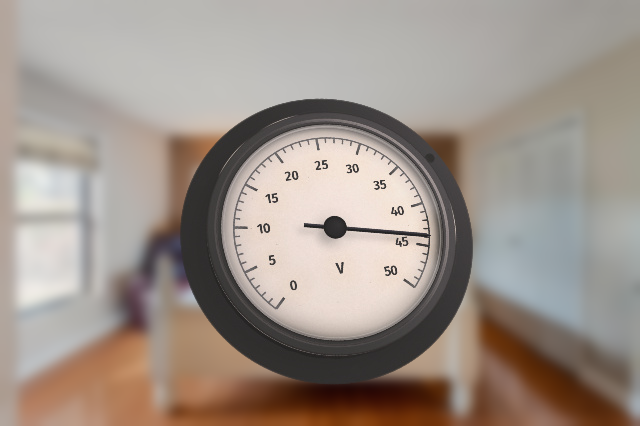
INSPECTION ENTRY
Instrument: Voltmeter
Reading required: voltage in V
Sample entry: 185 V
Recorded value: 44 V
